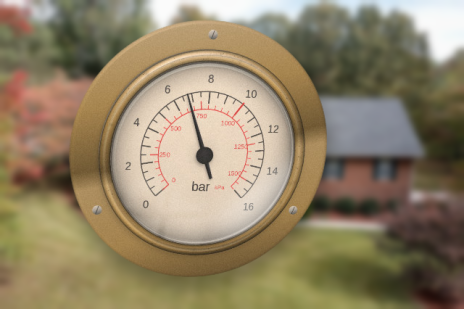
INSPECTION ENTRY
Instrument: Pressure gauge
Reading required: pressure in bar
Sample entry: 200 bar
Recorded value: 6.75 bar
